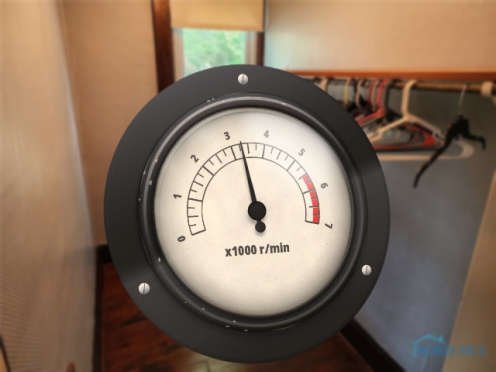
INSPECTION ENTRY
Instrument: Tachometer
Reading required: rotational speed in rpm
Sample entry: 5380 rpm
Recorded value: 3250 rpm
